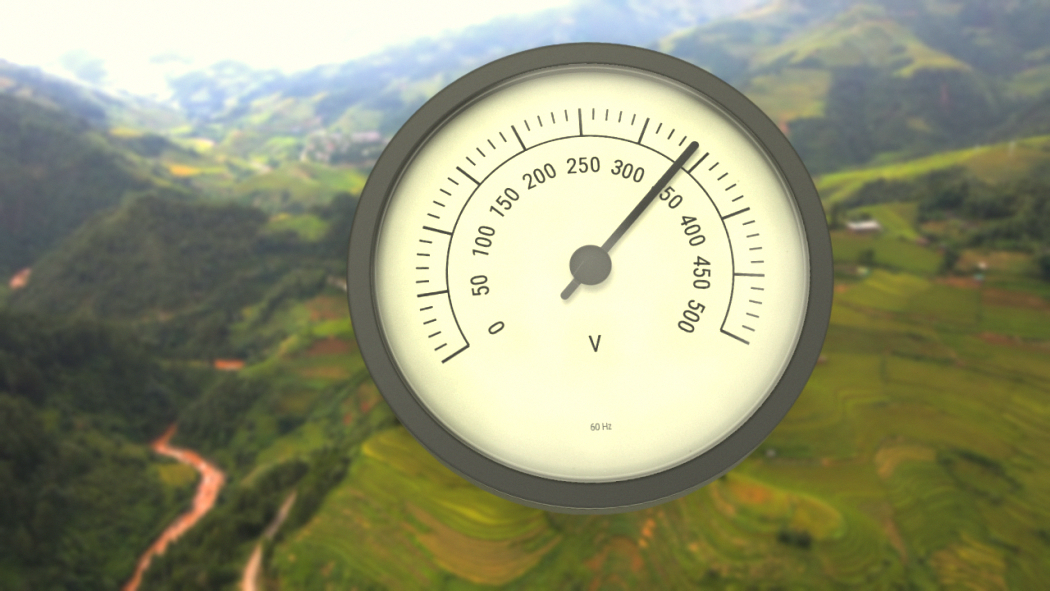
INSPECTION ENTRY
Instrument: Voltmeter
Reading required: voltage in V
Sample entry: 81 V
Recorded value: 340 V
